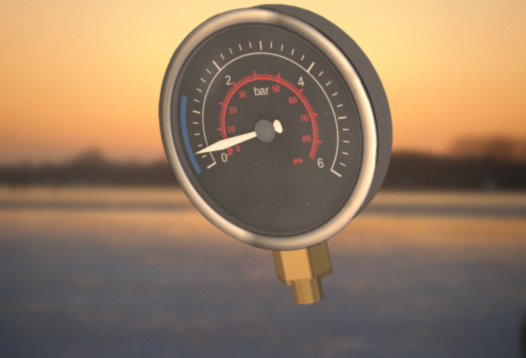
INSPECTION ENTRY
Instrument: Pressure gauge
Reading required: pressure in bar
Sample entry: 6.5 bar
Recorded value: 0.3 bar
